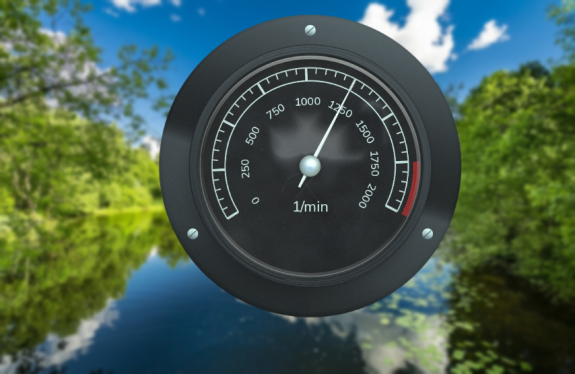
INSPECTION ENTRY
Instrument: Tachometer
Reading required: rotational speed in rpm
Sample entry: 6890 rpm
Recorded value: 1250 rpm
